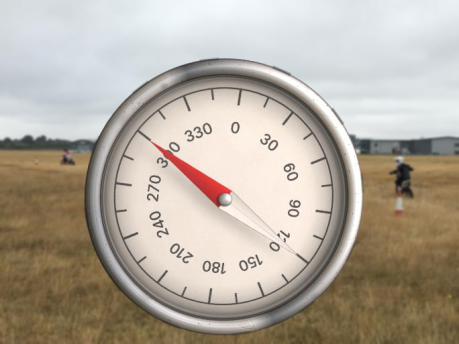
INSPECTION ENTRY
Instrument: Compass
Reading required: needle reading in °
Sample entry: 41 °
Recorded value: 300 °
